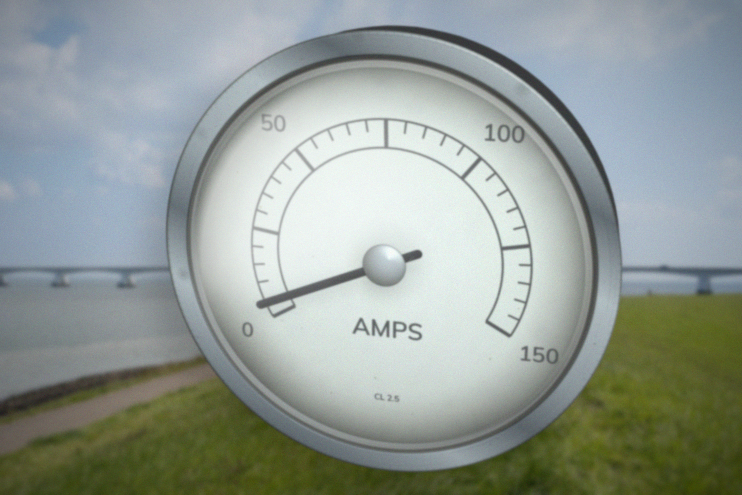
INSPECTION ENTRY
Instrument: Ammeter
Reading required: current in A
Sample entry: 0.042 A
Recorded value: 5 A
